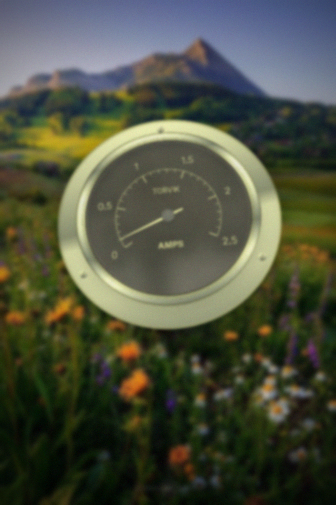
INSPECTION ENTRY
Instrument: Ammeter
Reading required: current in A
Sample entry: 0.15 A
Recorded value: 0.1 A
